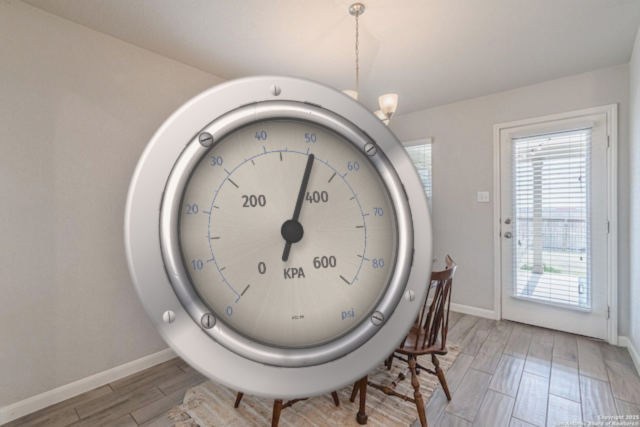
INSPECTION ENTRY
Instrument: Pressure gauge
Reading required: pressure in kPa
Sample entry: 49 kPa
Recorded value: 350 kPa
